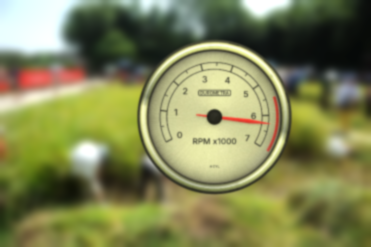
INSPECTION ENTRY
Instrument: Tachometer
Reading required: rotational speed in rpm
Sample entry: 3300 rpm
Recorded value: 6250 rpm
